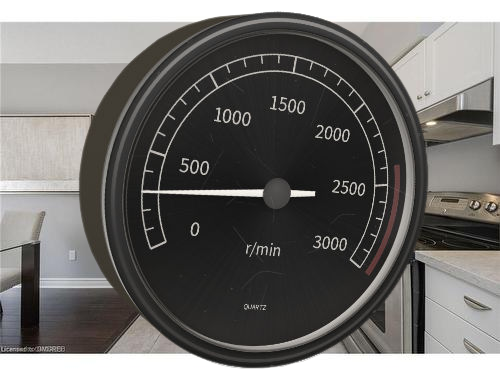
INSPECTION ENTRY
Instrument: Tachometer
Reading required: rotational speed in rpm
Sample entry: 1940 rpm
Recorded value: 300 rpm
